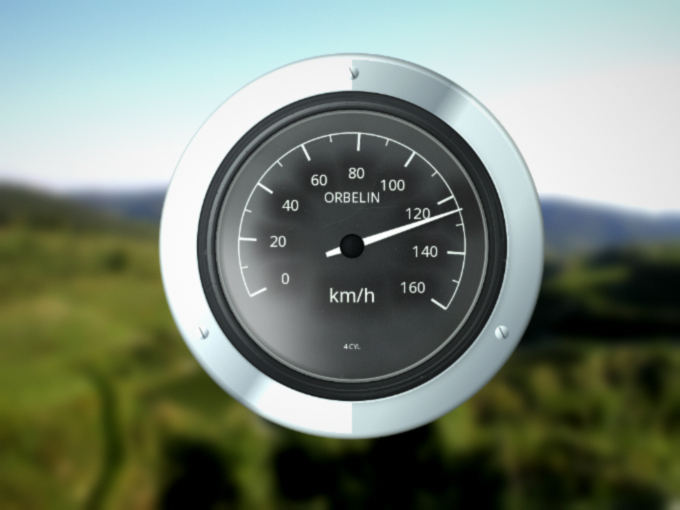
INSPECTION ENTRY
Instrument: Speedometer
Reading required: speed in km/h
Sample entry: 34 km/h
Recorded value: 125 km/h
